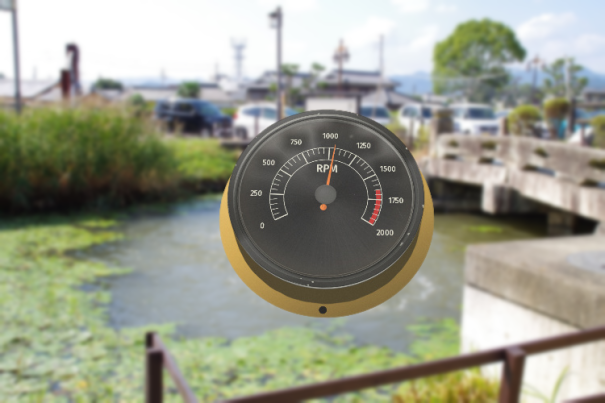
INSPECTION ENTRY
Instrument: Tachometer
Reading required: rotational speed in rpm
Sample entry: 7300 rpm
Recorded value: 1050 rpm
